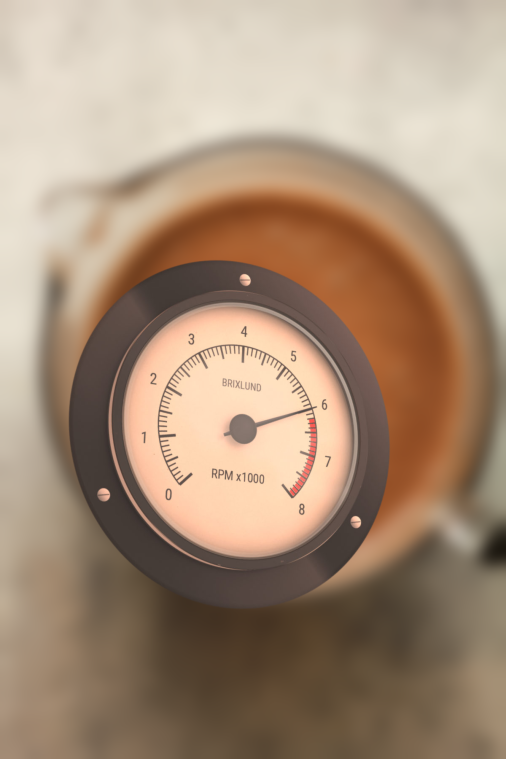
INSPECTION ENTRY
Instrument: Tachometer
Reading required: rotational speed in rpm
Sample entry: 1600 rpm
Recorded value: 6000 rpm
